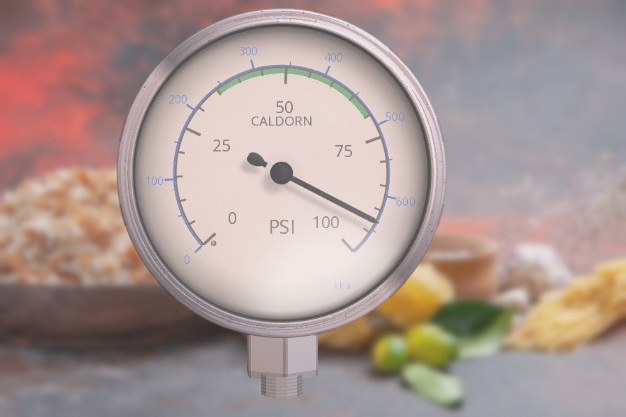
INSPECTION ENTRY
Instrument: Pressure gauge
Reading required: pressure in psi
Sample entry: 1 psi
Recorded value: 92.5 psi
